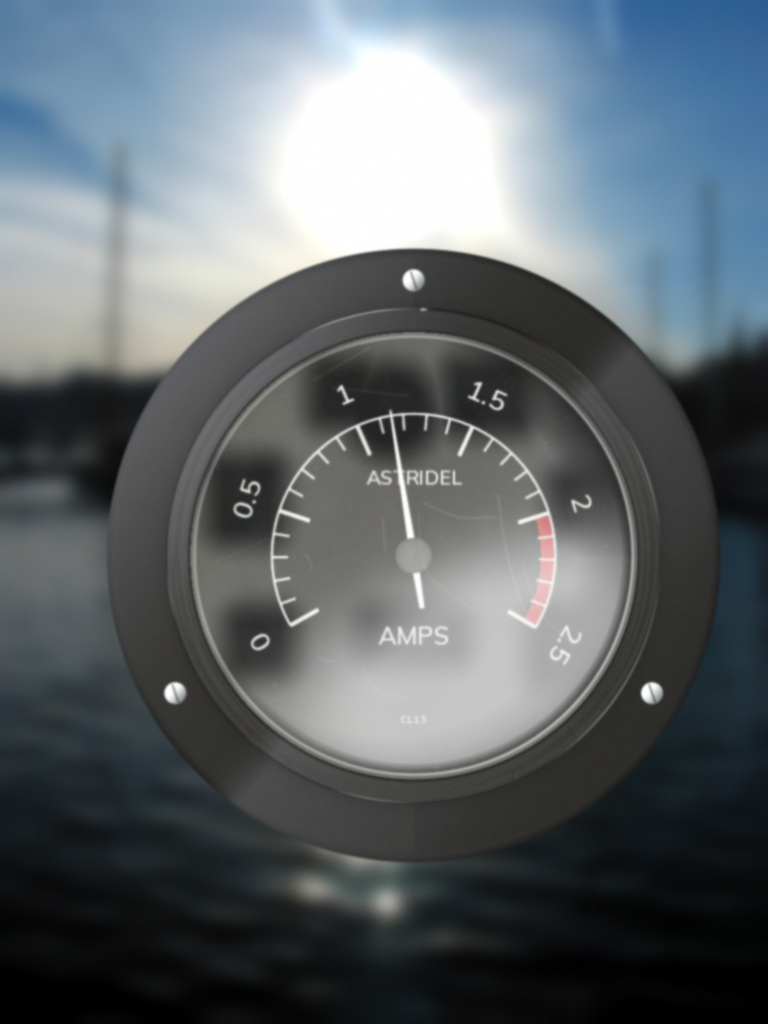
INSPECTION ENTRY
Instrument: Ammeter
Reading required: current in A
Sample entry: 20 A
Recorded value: 1.15 A
